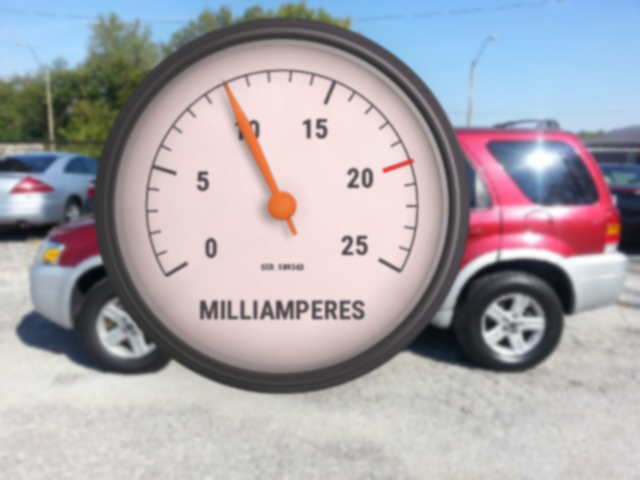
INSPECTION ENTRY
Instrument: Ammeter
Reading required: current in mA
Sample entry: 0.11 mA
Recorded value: 10 mA
